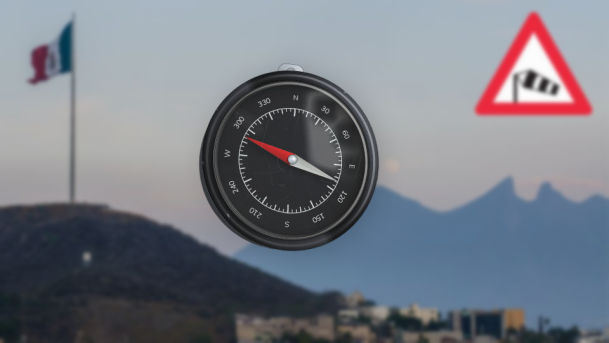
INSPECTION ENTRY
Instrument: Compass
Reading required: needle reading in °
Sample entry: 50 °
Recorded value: 290 °
